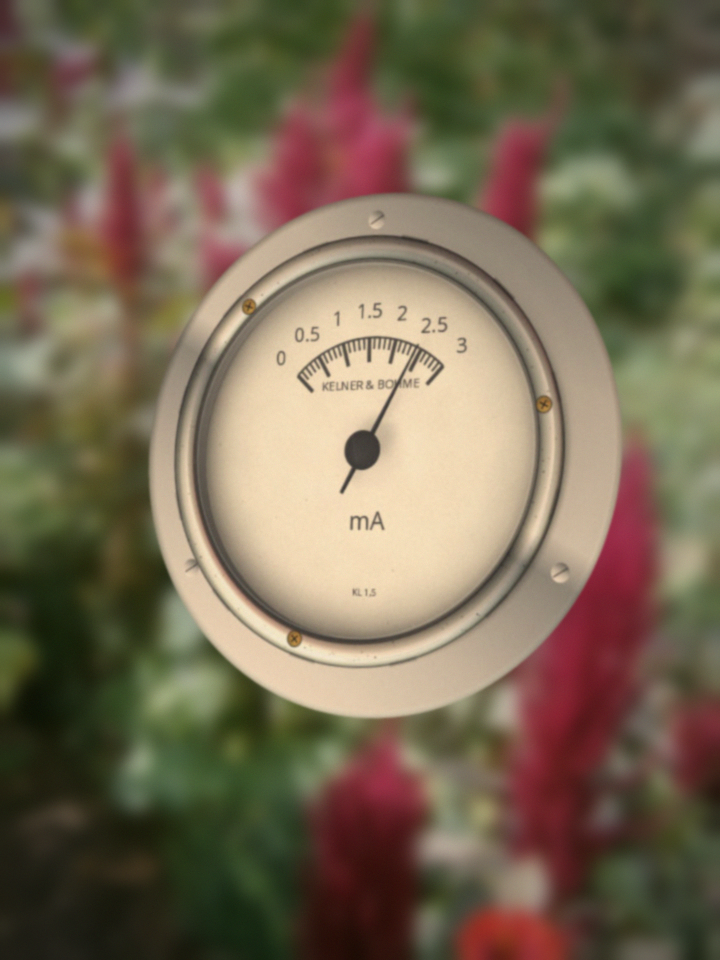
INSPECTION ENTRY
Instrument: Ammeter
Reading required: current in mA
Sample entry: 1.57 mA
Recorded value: 2.5 mA
